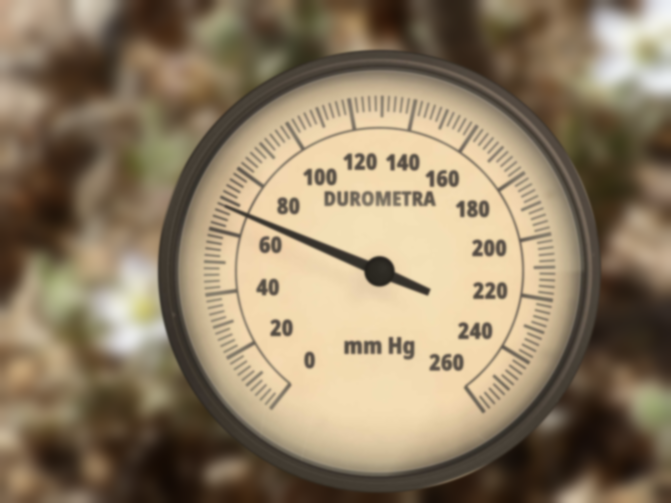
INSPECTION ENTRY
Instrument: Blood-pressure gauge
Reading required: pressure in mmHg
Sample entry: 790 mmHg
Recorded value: 68 mmHg
